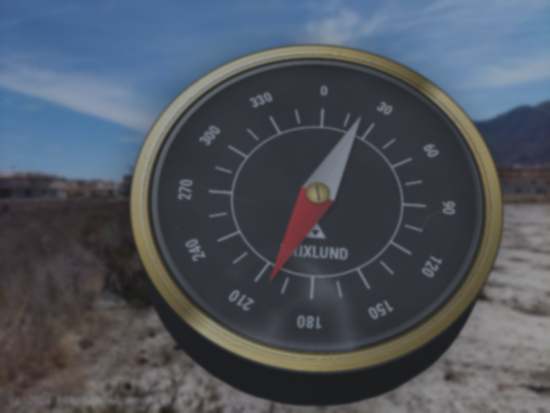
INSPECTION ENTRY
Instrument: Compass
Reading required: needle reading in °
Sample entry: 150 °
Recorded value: 202.5 °
